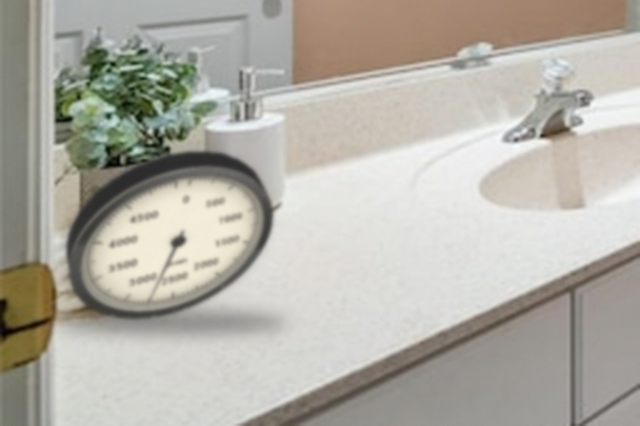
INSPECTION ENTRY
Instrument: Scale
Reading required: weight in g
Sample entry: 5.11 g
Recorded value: 2750 g
